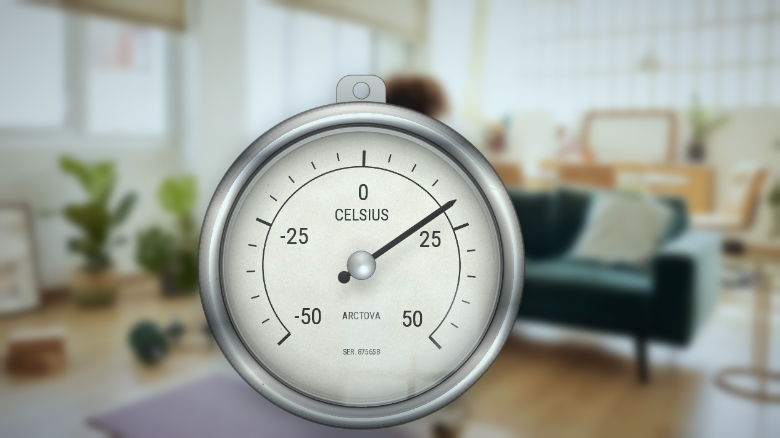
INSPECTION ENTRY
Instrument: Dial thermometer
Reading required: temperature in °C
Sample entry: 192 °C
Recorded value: 20 °C
